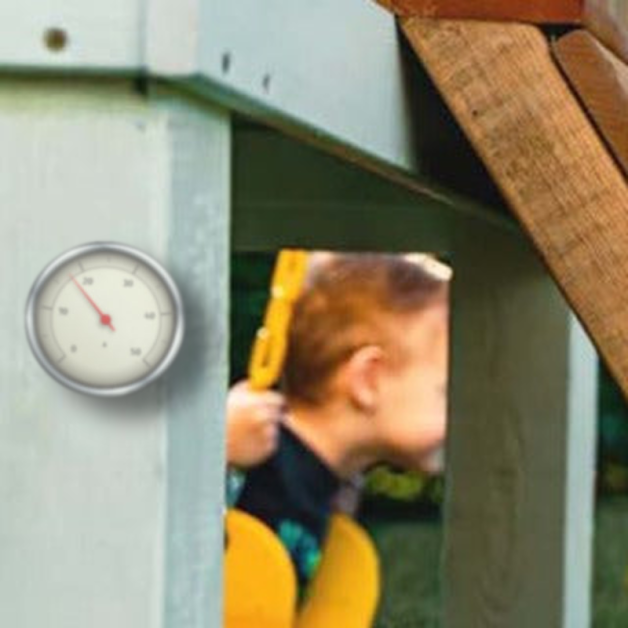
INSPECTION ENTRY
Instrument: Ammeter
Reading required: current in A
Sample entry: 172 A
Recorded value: 17.5 A
